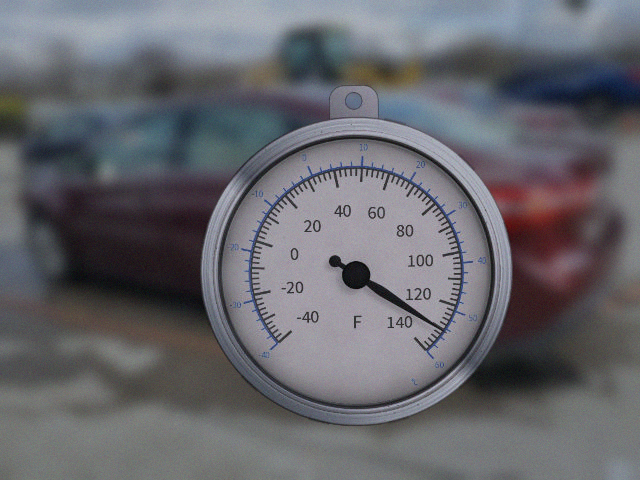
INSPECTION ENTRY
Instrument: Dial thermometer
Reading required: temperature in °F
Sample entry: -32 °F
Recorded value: 130 °F
